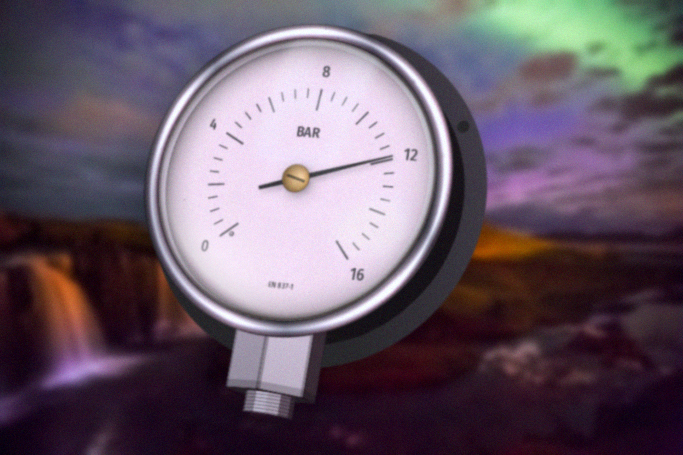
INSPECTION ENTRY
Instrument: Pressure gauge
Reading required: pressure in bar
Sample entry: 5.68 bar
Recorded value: 12 bar
